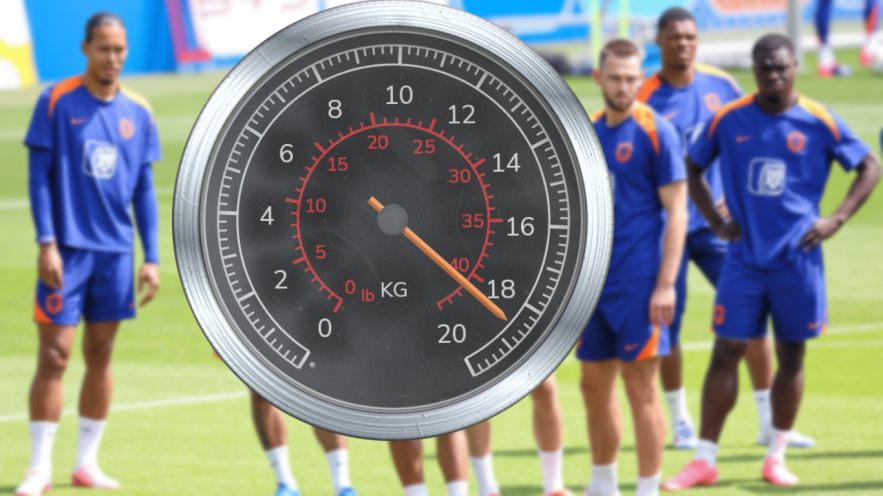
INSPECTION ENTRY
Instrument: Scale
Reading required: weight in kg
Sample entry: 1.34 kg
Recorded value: 18.6 kg
